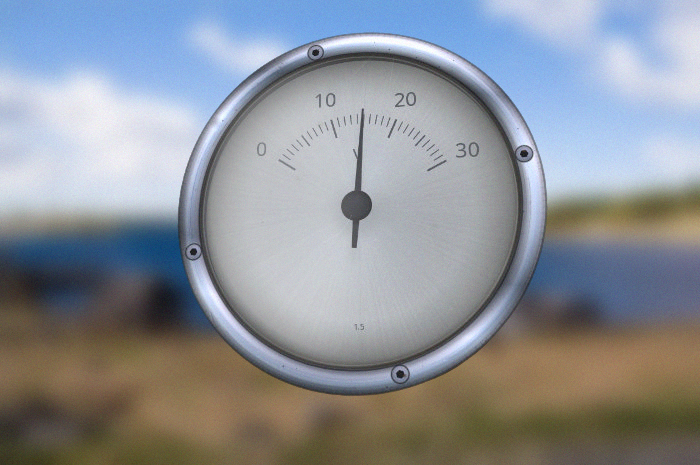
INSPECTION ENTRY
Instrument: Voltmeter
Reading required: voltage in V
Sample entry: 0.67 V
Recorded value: 15 V
